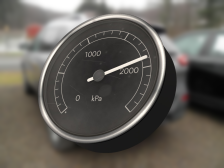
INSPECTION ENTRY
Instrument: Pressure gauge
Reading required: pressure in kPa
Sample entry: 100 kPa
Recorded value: 1900 kPa
